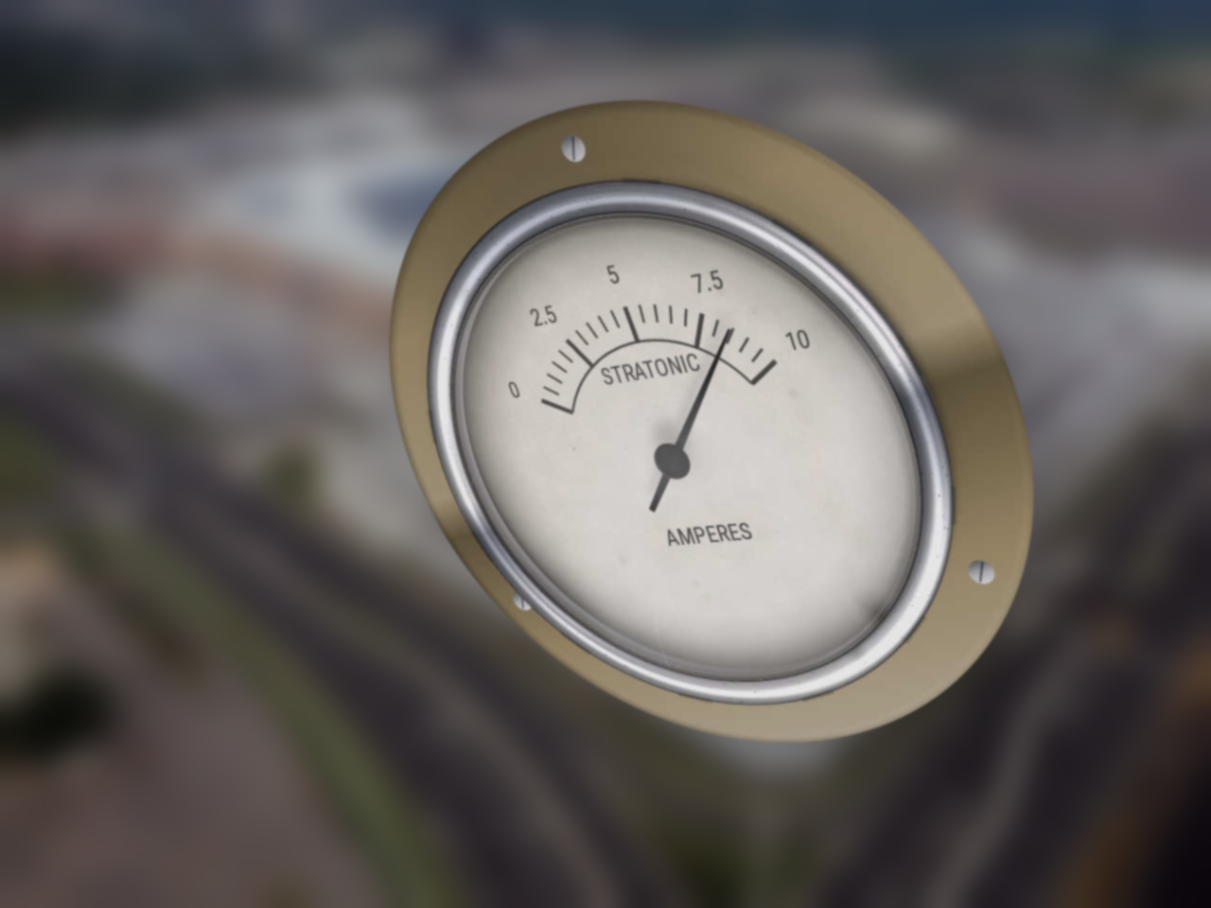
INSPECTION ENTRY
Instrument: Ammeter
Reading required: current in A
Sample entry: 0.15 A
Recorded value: 8.5 A
